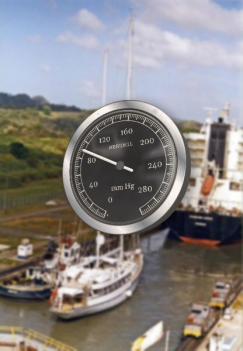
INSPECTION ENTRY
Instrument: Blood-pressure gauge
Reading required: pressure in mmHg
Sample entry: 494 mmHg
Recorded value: 90 mmHg
